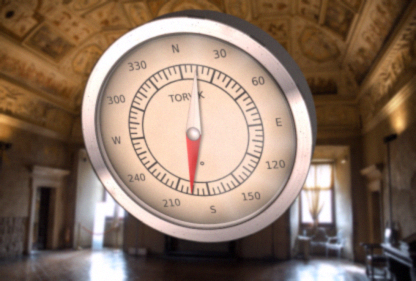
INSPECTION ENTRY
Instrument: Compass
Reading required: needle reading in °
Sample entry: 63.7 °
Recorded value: 195 °
